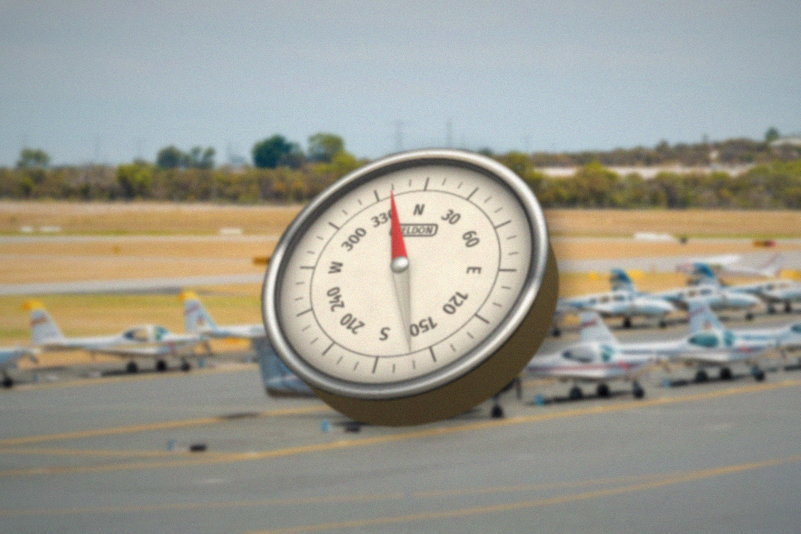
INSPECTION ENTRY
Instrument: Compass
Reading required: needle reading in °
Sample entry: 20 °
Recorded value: 340 °
